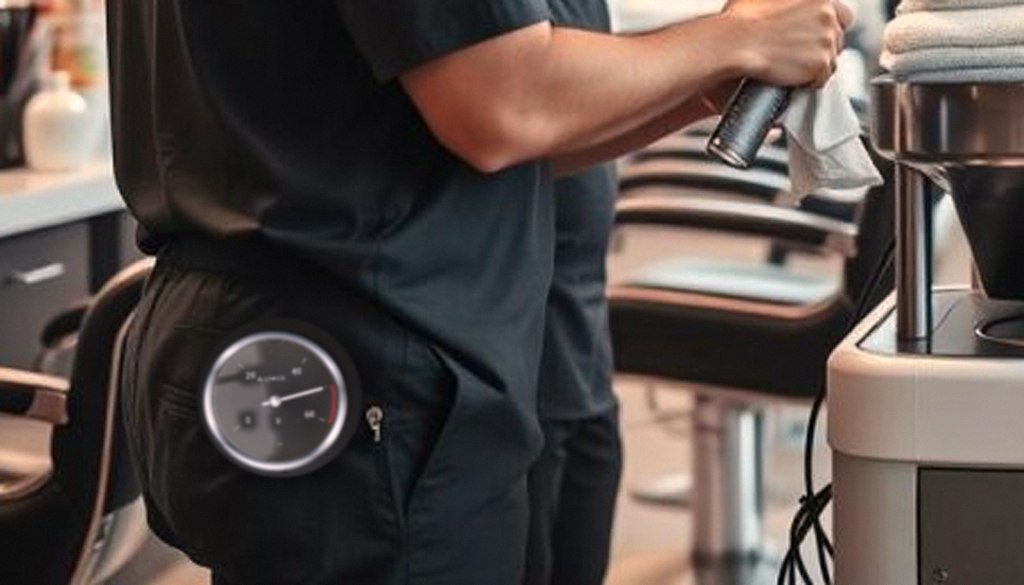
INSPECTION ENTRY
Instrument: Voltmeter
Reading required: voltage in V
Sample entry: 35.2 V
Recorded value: 50 V
